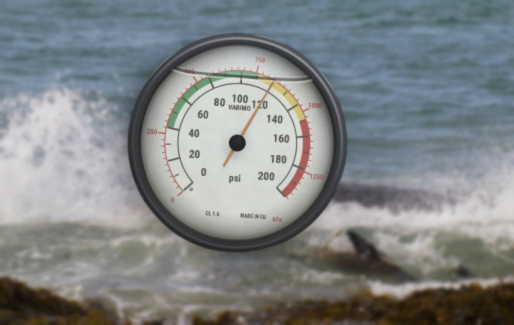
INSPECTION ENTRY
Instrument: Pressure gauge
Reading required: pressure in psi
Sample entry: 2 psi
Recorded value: 120 psi
